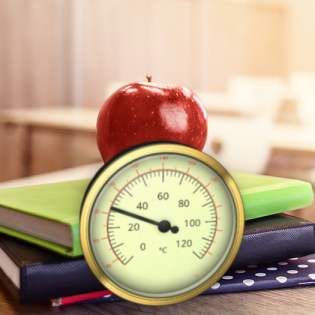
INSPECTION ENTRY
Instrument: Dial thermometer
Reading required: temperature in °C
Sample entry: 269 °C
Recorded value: 30 °C
